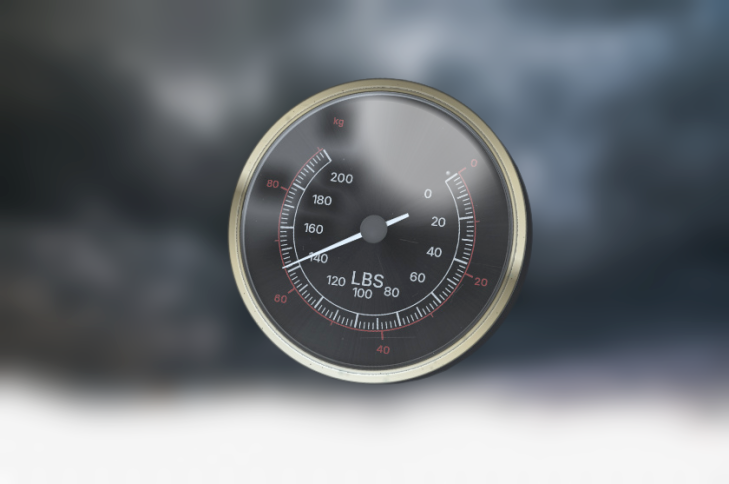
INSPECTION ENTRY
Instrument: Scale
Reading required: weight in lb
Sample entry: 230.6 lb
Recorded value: 142 lb
